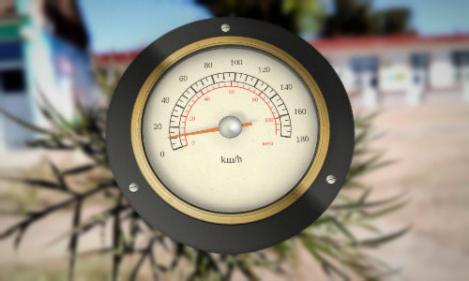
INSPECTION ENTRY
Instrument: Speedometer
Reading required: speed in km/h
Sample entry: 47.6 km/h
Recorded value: 10 km/h
